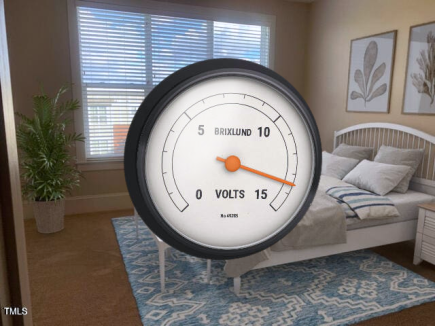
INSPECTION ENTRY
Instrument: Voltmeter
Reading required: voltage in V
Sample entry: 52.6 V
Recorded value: 13.5 V
